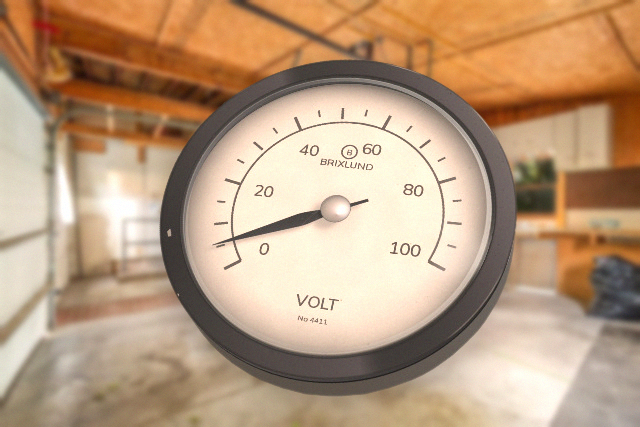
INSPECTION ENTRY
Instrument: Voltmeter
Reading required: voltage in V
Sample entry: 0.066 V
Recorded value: 5 V
